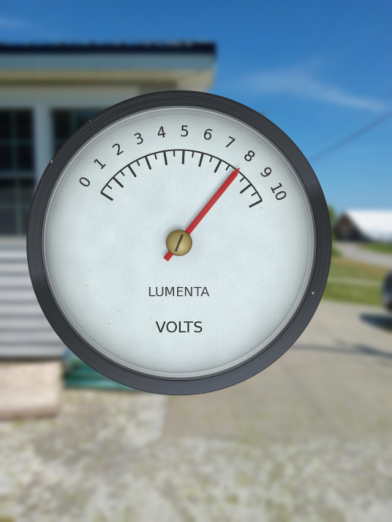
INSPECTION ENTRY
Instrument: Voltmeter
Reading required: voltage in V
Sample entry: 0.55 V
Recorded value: 8 V
